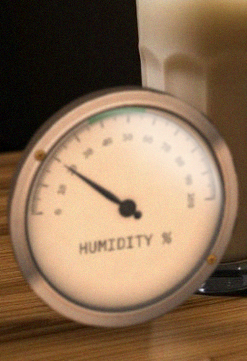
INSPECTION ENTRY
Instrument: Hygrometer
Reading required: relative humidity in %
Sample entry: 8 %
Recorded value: 20 %
